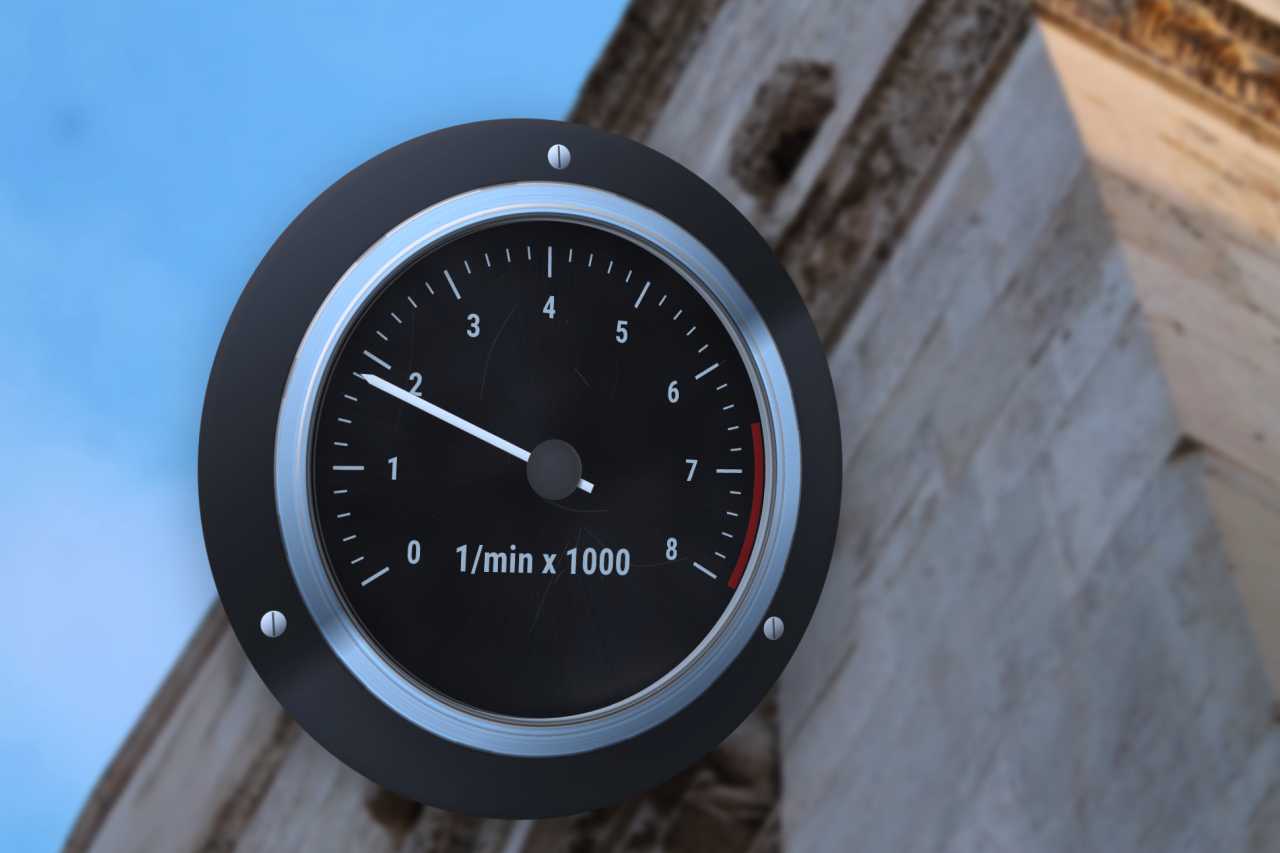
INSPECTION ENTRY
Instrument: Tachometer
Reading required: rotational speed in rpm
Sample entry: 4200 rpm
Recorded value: 1800 rpm
